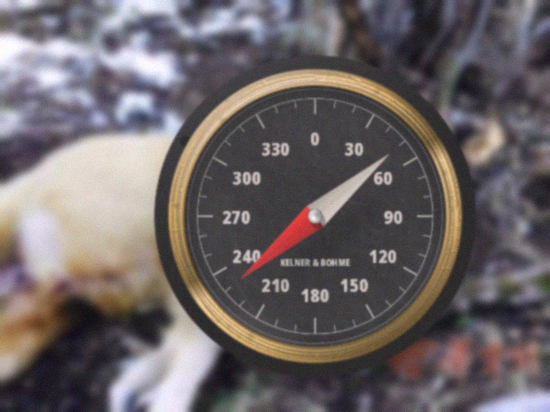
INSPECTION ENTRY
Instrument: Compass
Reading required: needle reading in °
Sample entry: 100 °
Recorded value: 230 °
